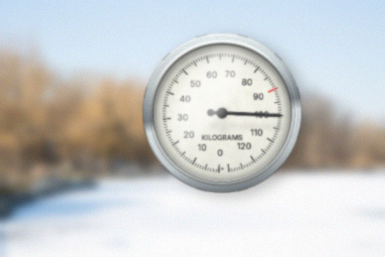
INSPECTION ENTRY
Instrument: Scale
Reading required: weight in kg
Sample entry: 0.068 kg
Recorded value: 100 kg
